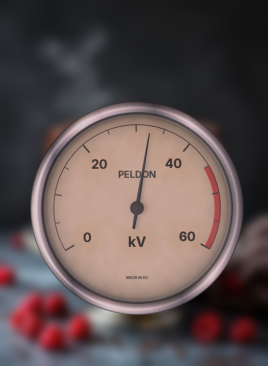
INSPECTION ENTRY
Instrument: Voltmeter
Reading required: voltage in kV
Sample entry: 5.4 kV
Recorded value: 32.5 kV
